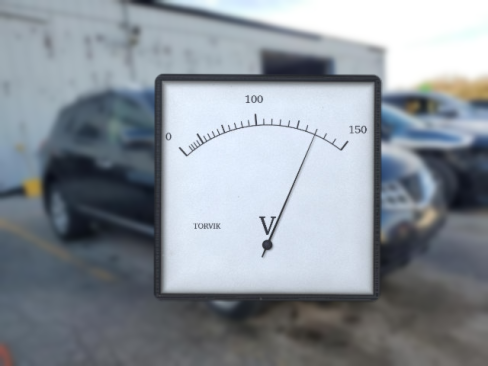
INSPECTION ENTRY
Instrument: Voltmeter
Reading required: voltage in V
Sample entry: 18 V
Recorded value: 135 V
